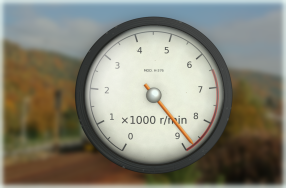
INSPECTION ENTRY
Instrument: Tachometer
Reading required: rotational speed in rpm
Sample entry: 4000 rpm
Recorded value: 8750 rpm
